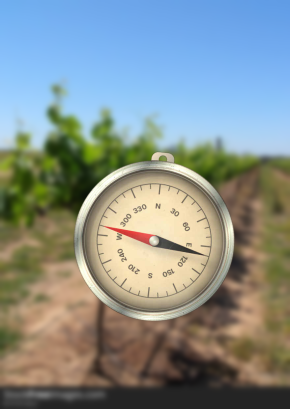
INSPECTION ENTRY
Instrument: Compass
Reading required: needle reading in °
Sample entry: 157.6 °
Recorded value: 280 °
